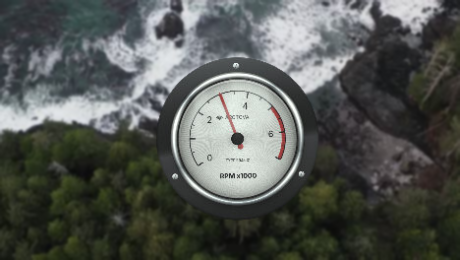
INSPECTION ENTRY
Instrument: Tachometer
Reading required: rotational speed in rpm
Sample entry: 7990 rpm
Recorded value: 3000 rpm
